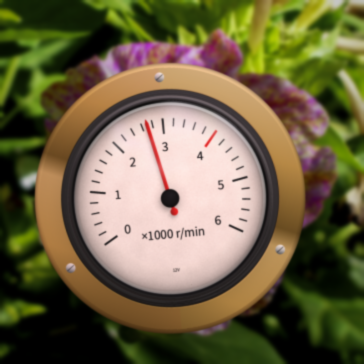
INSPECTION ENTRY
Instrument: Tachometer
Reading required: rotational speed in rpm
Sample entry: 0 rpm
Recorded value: 2700 rpm
